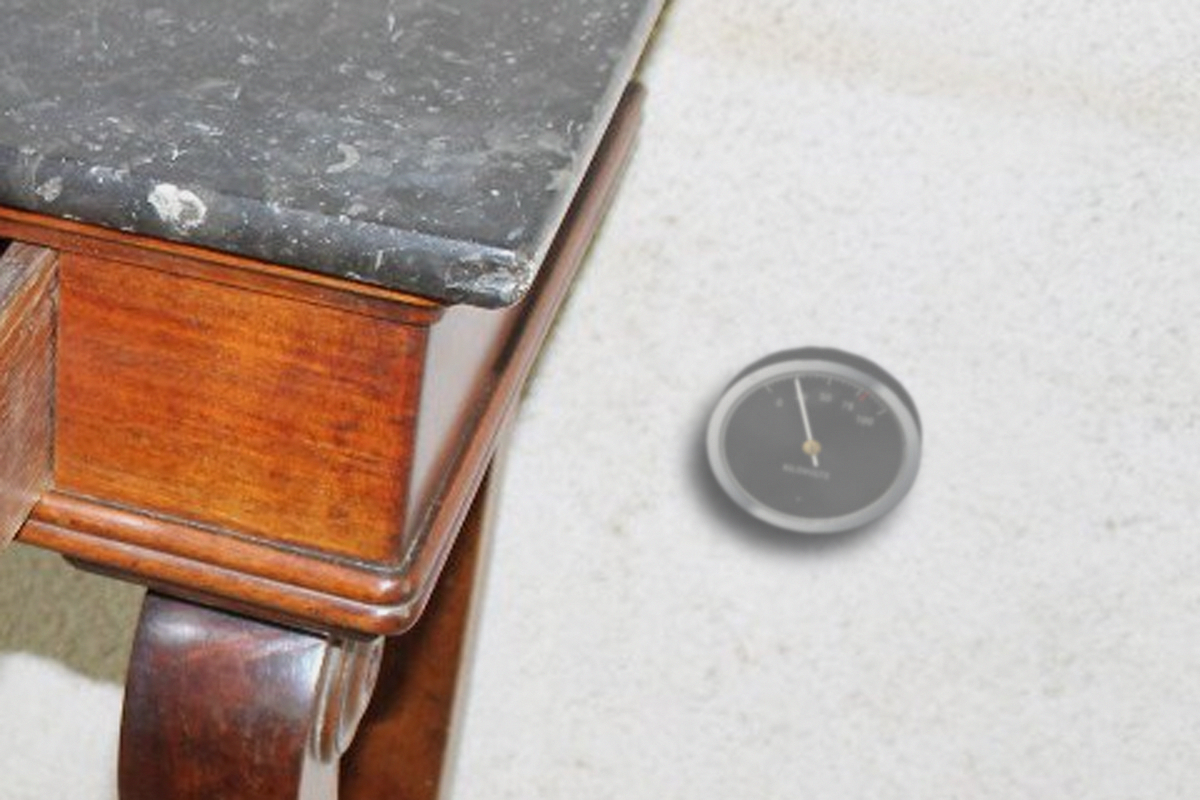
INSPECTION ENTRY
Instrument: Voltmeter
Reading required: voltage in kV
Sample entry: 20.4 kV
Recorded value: 25 kV
